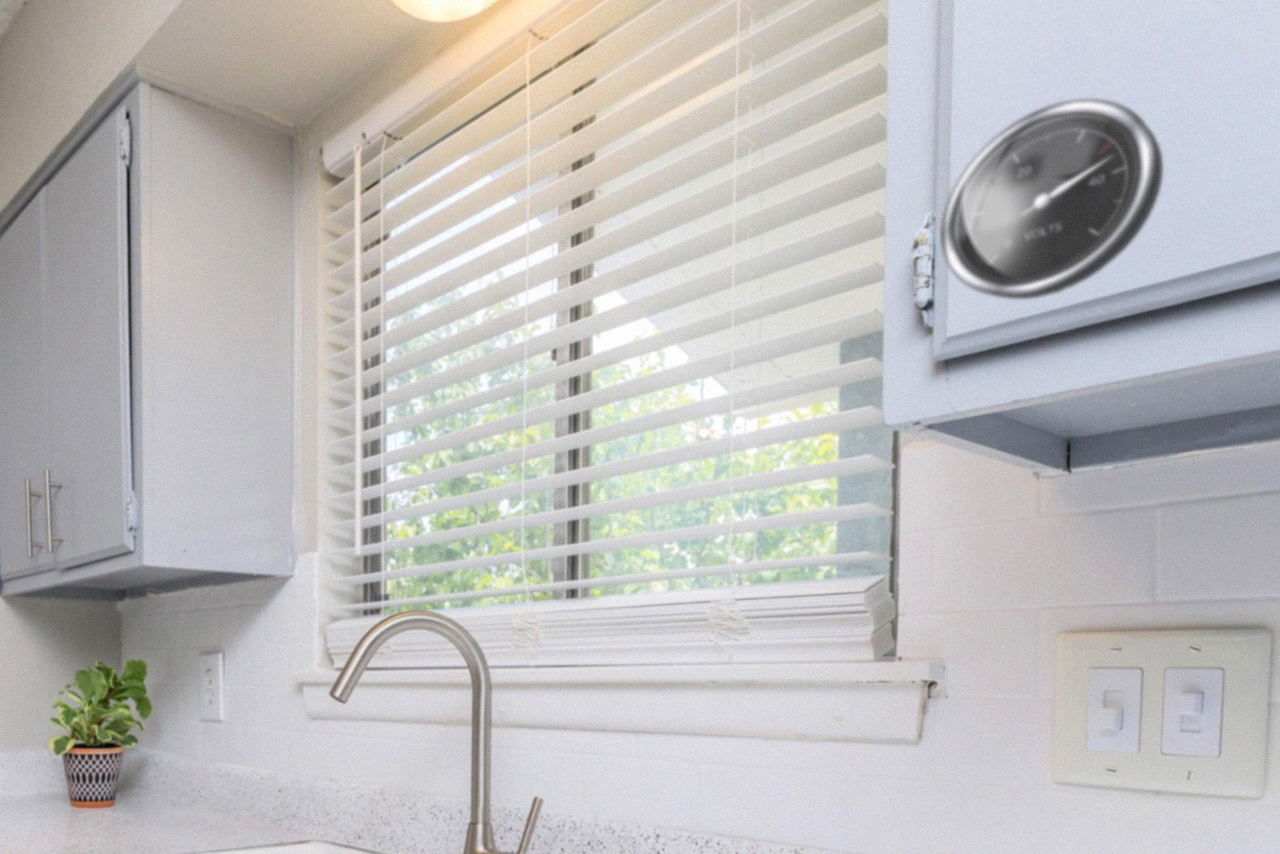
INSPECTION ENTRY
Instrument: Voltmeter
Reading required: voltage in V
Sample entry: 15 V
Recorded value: 37.5 V
